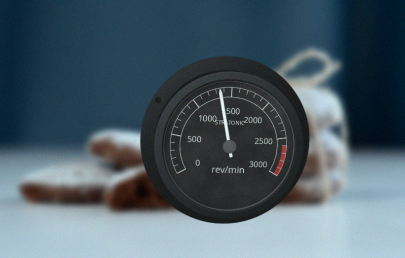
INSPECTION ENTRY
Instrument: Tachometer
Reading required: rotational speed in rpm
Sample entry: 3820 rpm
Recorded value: 1350 rpm
